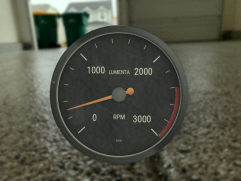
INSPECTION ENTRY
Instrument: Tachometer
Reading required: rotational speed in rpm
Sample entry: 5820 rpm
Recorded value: 300 rpm
